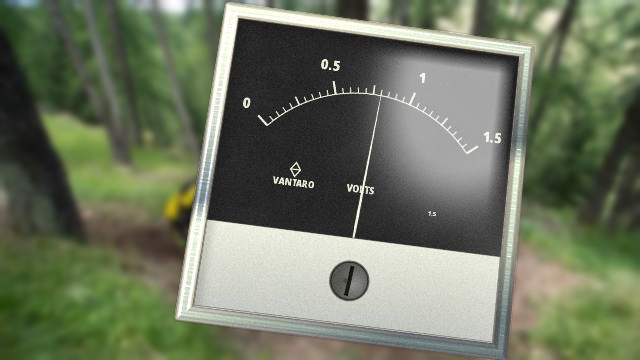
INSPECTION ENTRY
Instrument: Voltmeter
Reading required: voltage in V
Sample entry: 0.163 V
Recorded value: 0.8 V
